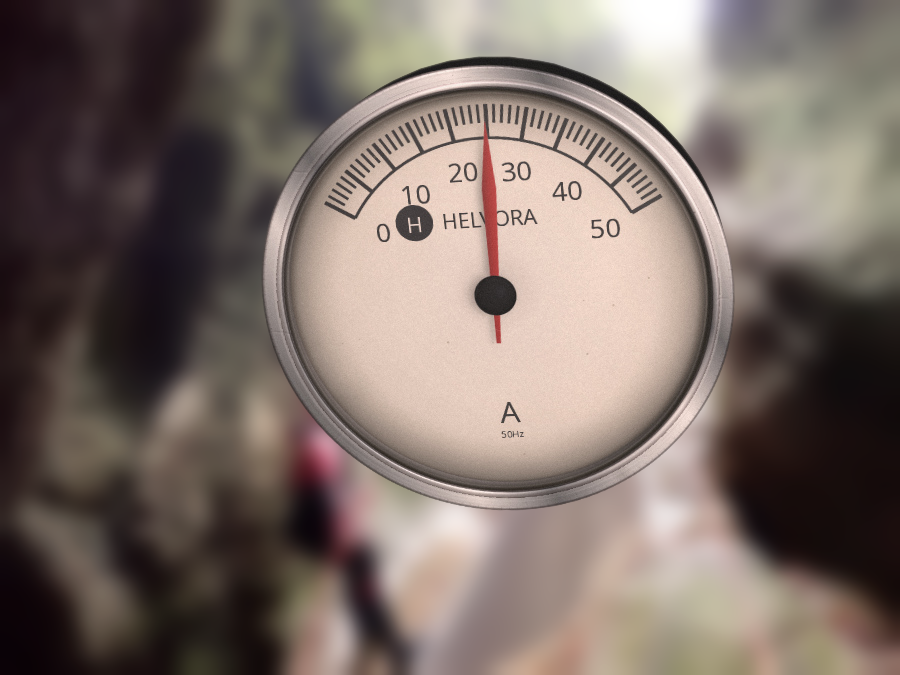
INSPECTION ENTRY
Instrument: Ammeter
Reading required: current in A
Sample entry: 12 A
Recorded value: 25 A
